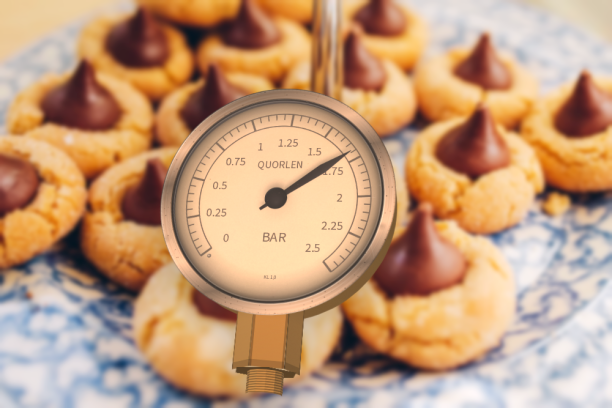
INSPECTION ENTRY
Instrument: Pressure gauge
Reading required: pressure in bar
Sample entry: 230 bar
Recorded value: 1.7 bar
